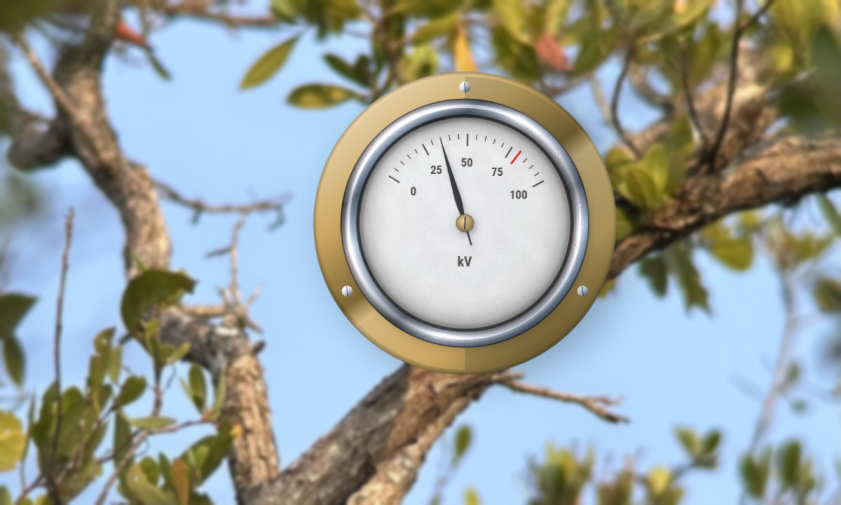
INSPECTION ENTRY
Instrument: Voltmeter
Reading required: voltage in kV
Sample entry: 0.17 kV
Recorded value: 35 kV
